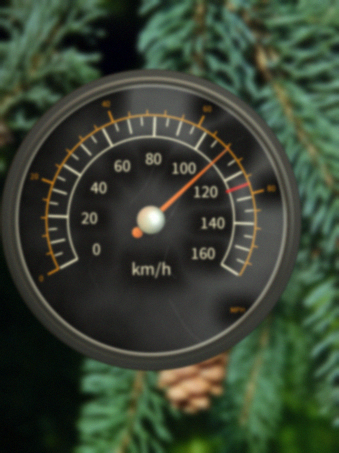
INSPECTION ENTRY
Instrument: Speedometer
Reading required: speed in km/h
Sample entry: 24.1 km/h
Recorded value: 110 km/h
